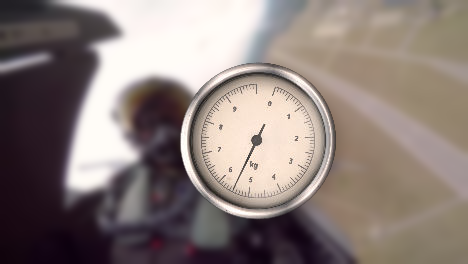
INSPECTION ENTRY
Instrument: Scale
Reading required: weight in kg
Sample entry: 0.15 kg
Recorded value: 5.5 kg
